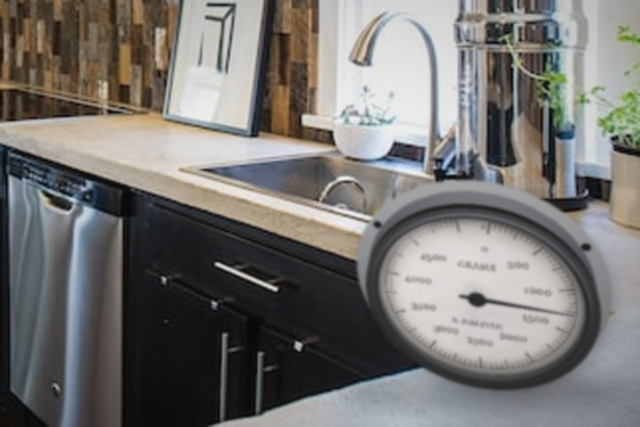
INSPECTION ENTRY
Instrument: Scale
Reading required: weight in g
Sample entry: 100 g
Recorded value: 1250 g
